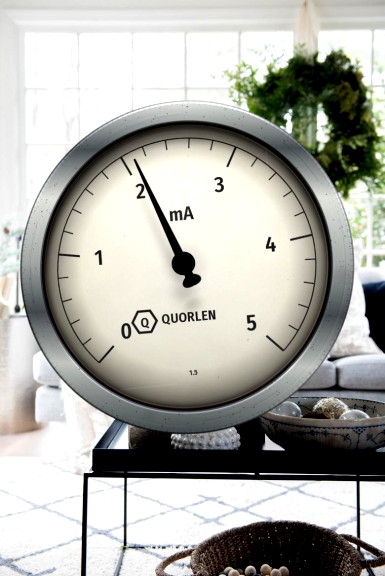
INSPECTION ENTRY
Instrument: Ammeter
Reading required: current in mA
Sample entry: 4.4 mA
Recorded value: 2.1 mA
